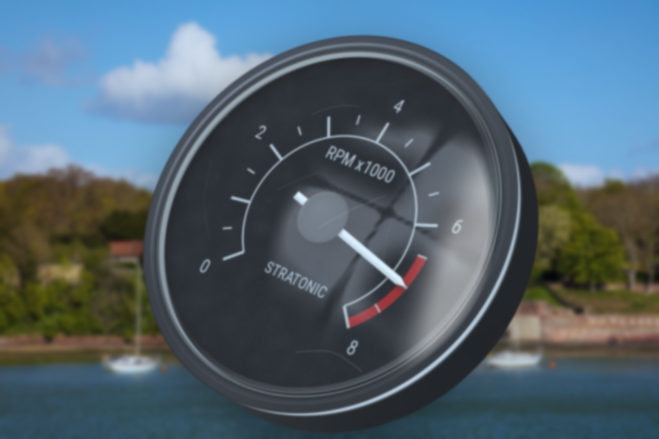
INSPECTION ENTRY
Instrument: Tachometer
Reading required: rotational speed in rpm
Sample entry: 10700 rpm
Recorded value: 7000 rpm
